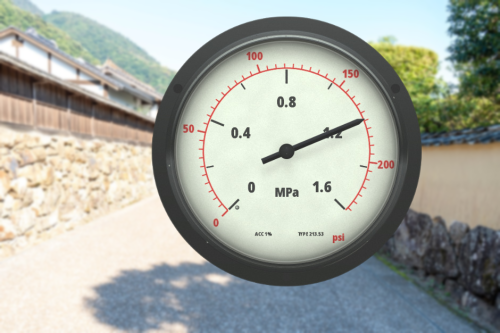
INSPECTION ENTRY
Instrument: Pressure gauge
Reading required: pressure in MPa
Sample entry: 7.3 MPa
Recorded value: 1.2 MPa
